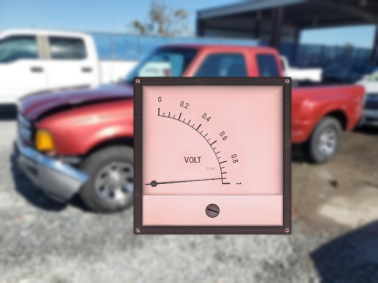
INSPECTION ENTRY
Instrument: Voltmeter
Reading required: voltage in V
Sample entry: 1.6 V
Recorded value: 0.95 V
